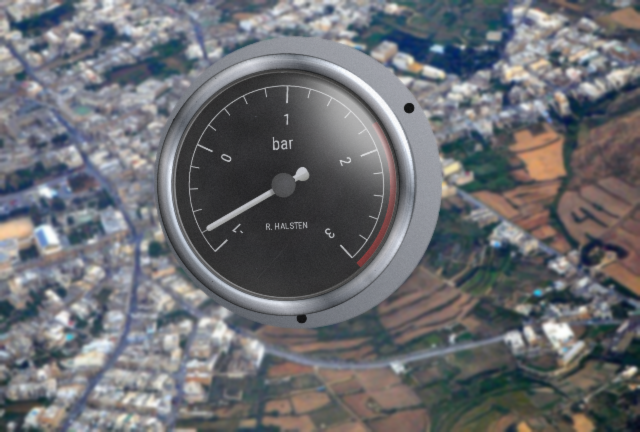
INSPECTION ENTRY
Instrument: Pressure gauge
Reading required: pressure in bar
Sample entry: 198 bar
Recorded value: -0.8 bar
